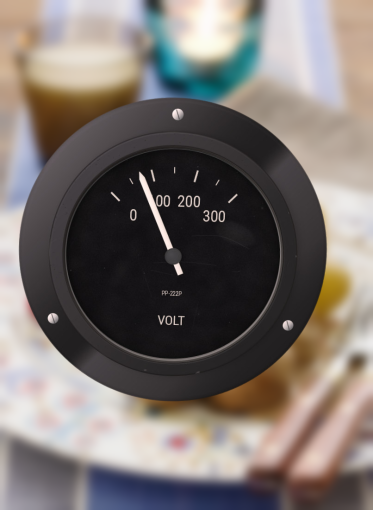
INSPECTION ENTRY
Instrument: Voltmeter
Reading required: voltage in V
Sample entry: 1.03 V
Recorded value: 75 V
